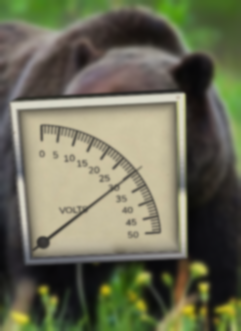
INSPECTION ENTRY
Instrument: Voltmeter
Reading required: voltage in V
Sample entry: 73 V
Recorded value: 30 V
